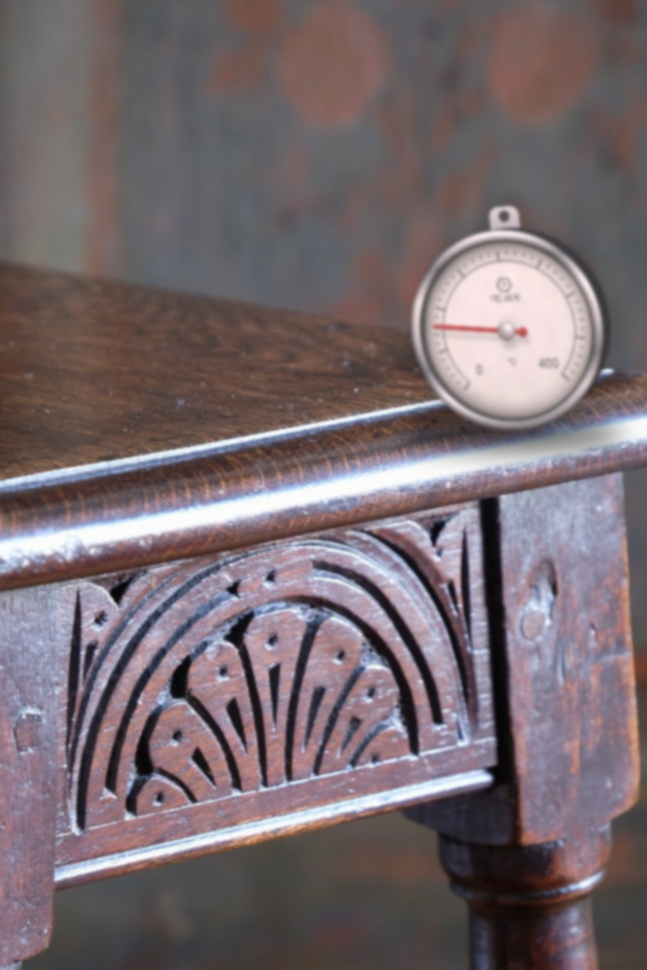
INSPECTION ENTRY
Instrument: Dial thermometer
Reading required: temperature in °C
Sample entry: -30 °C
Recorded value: 80 °C
